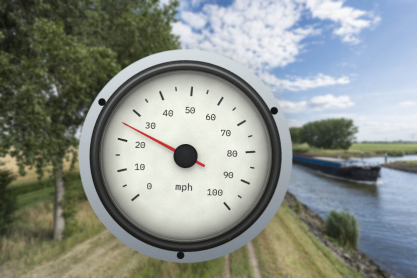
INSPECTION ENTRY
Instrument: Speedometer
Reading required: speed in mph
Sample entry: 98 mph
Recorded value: 25 mph
